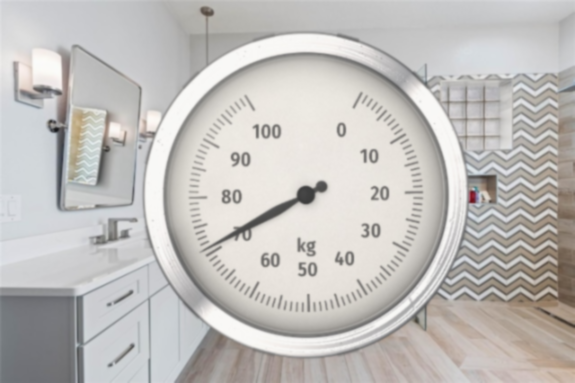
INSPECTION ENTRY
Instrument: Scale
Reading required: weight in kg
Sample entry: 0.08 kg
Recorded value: 71 kg
